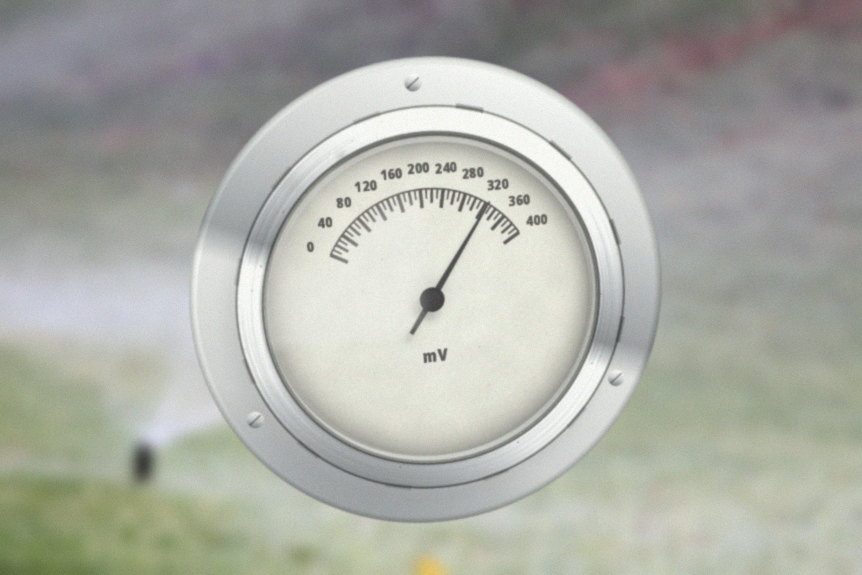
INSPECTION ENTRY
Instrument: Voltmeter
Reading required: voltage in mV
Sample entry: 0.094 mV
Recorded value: 320 mV
